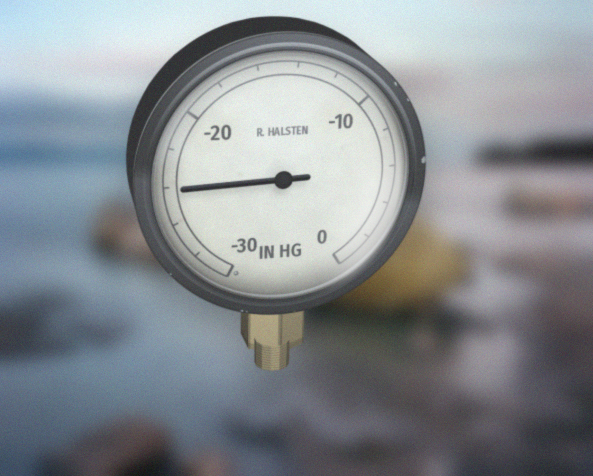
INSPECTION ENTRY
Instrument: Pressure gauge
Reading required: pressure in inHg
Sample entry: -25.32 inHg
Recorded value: -24 inHg
